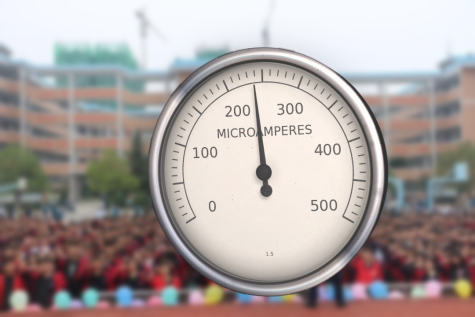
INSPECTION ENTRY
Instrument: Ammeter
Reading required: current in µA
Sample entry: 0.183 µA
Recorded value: 240 µA
